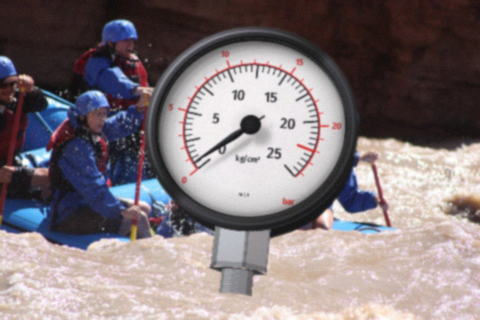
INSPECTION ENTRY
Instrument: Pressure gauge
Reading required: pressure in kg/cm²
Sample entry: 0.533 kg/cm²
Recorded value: 0.5 kg/cm²
